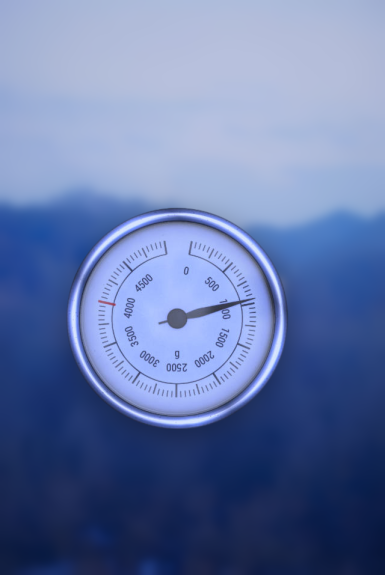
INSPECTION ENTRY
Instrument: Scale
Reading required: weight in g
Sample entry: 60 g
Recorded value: 950 g
